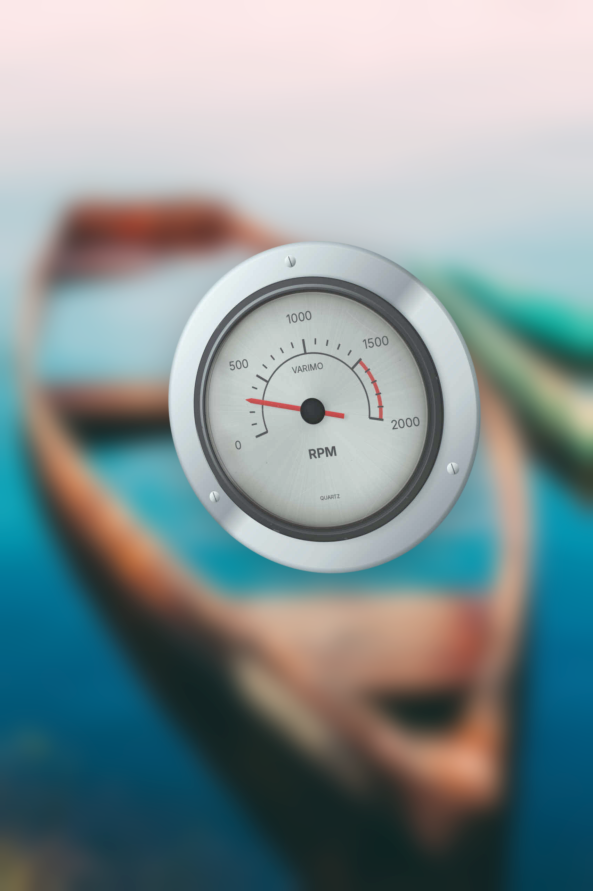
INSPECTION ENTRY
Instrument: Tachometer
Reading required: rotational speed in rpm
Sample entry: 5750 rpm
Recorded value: 300 rpm
